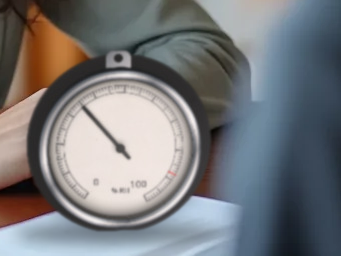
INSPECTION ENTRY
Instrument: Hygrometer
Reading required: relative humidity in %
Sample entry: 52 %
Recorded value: 35 %
